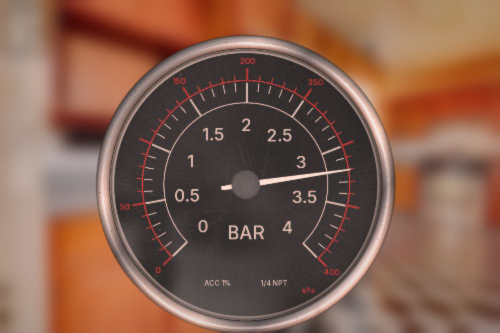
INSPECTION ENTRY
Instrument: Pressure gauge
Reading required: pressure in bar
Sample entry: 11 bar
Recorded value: 3.2 bar
